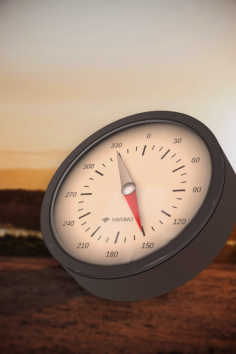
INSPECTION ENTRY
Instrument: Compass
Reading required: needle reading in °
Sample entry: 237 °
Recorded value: 150 °
